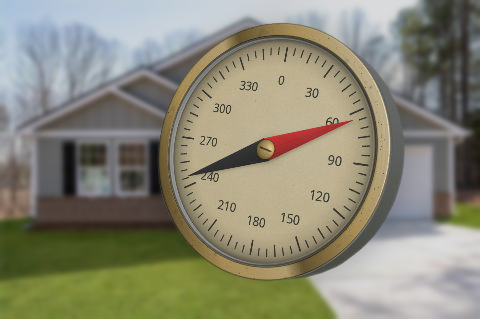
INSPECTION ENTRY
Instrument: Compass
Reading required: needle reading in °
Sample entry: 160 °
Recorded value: 65 °
